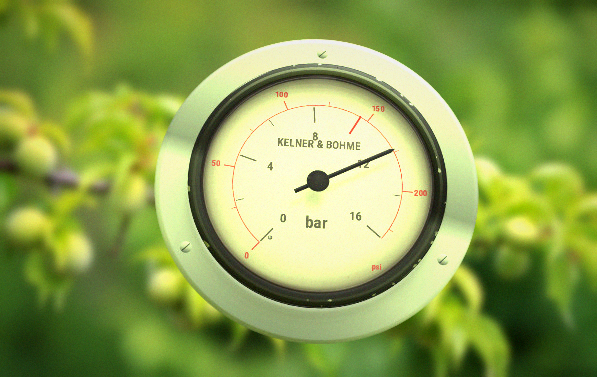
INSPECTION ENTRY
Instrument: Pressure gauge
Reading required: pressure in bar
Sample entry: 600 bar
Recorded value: 12 bar
